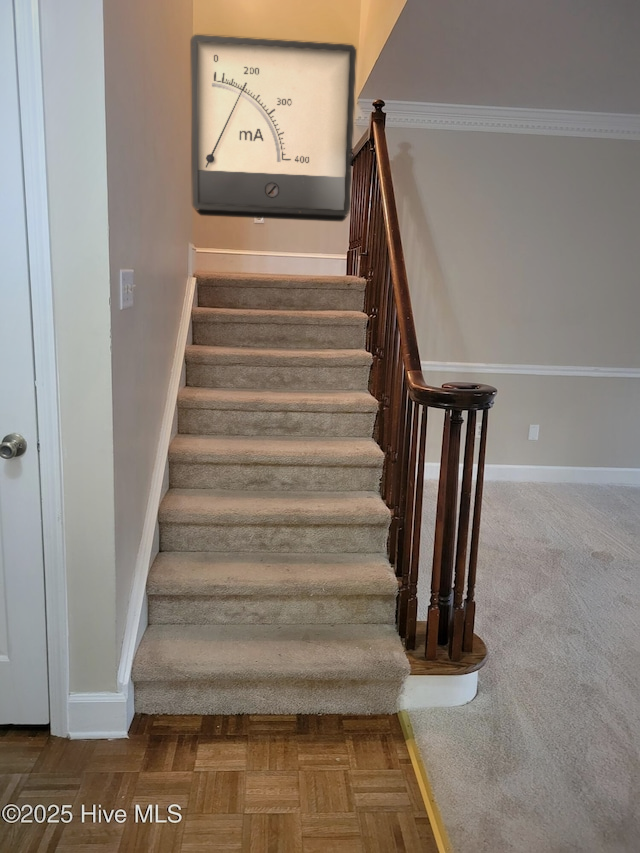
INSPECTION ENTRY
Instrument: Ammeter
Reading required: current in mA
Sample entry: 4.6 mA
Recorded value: 200 mA
